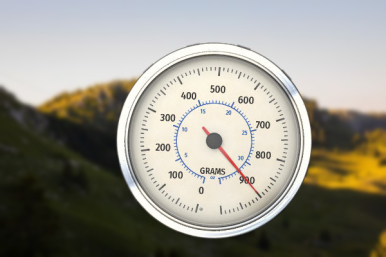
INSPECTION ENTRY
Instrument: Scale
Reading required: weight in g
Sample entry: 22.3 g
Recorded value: 900 g
